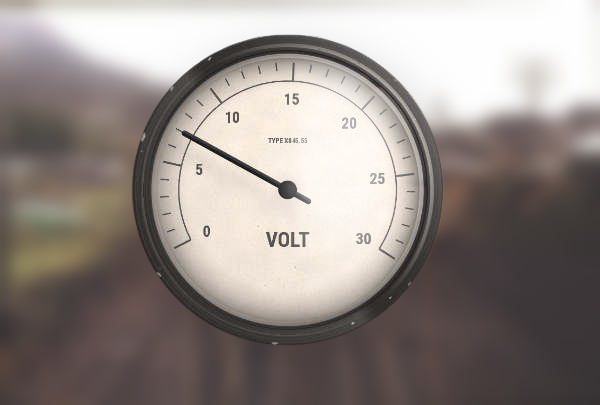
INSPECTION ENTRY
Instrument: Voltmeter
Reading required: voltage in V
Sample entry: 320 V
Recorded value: 7 V
